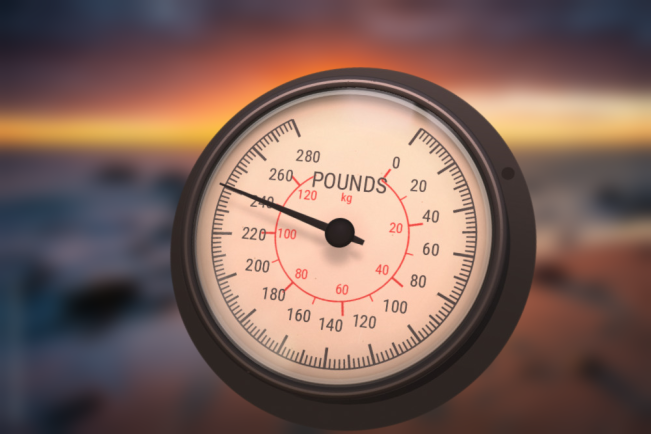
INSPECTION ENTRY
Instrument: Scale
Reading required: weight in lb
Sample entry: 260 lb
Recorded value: 240 lb
